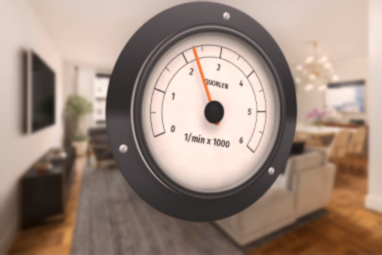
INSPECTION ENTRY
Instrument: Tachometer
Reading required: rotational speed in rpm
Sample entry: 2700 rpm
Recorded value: 2250 rpm
